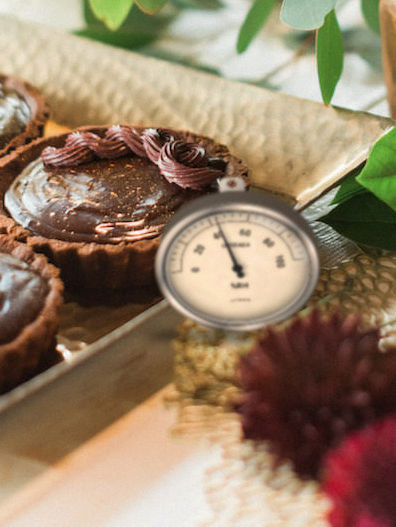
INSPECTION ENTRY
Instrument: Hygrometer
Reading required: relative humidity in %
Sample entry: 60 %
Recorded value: 44 %
